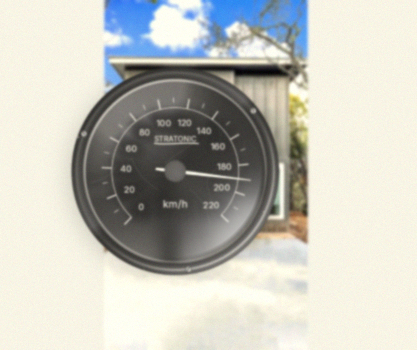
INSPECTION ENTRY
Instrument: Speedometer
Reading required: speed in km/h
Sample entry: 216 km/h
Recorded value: 190 km/h
